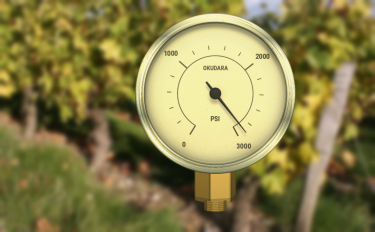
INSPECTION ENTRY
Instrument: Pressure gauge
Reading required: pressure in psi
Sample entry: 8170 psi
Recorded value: 2900 psi
